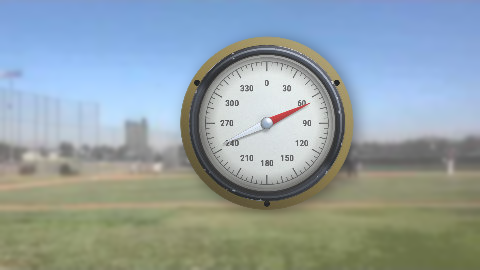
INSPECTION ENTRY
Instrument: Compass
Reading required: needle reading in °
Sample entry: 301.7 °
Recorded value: 65 °
